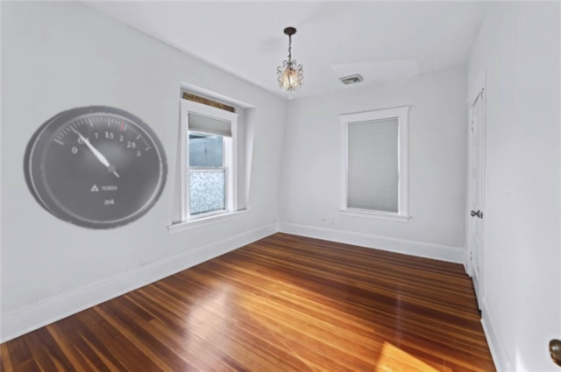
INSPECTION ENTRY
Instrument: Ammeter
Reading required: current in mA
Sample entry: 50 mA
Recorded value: 0.5 mA
